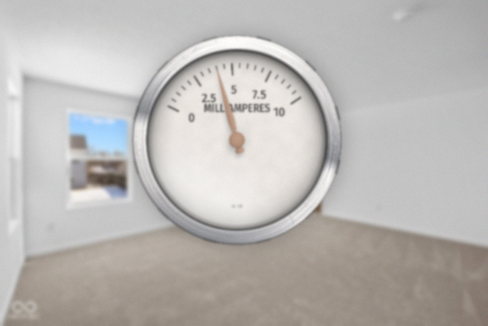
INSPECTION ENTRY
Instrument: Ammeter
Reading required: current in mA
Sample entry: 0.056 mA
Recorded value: 4 mA
